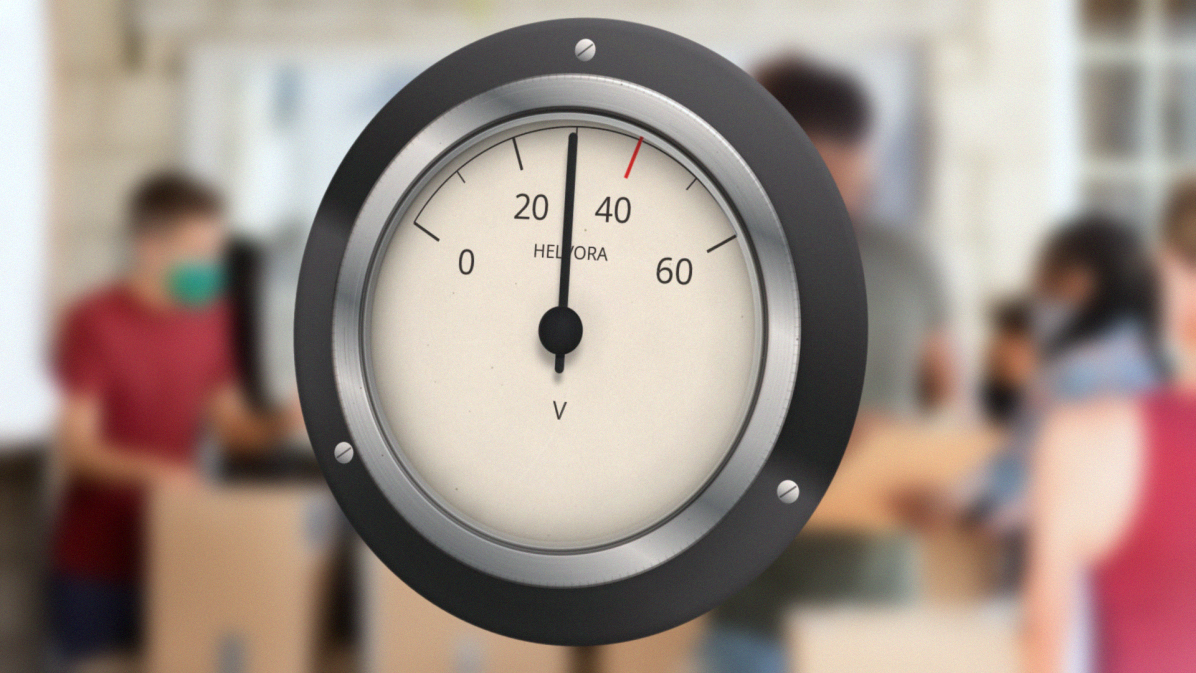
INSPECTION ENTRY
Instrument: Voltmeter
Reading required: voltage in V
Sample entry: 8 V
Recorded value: 30 V
